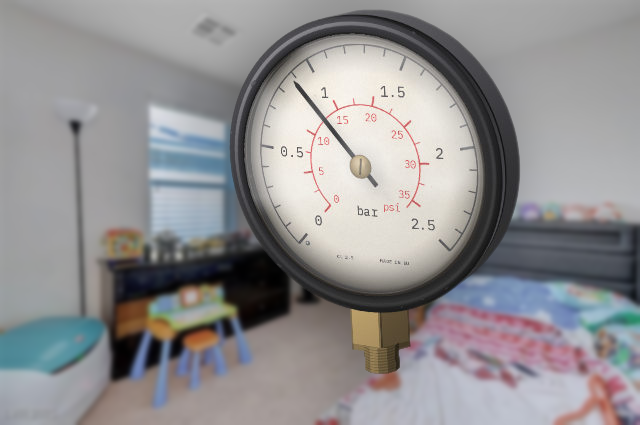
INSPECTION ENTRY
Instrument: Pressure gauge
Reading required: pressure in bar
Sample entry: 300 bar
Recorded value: 0.9 bar
